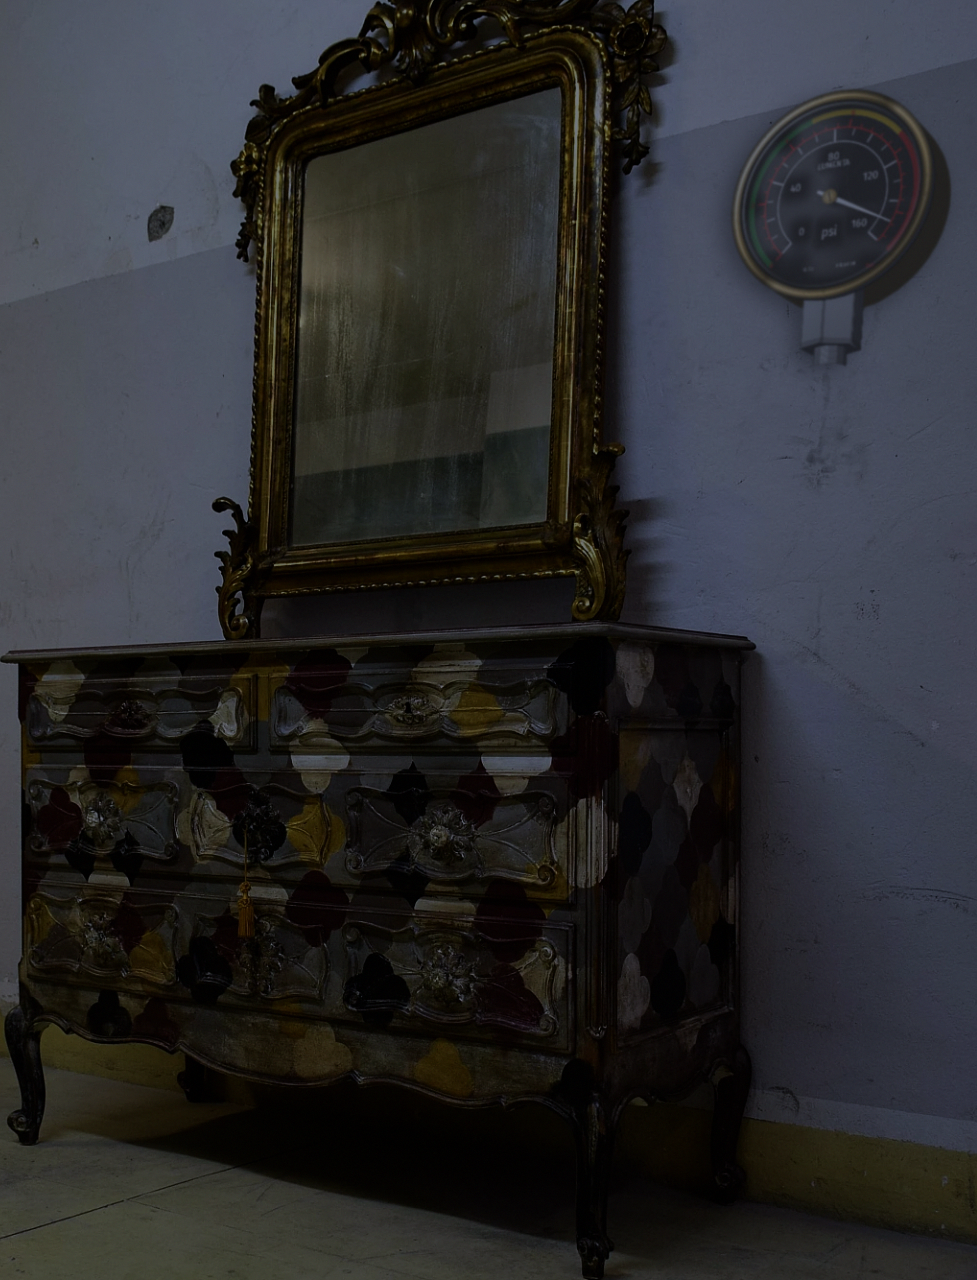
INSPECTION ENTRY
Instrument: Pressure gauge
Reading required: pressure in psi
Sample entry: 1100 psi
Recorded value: 150 psi
